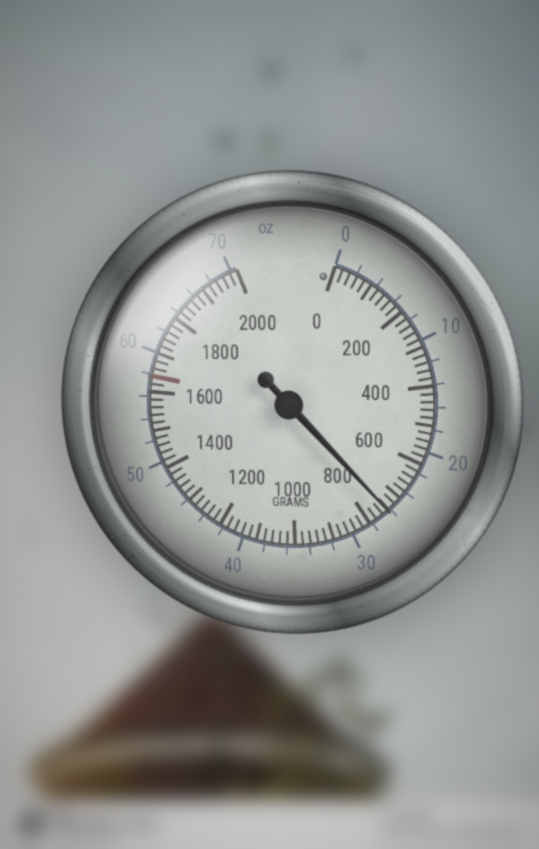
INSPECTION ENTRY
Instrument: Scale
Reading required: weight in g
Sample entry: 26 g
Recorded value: 740 g
